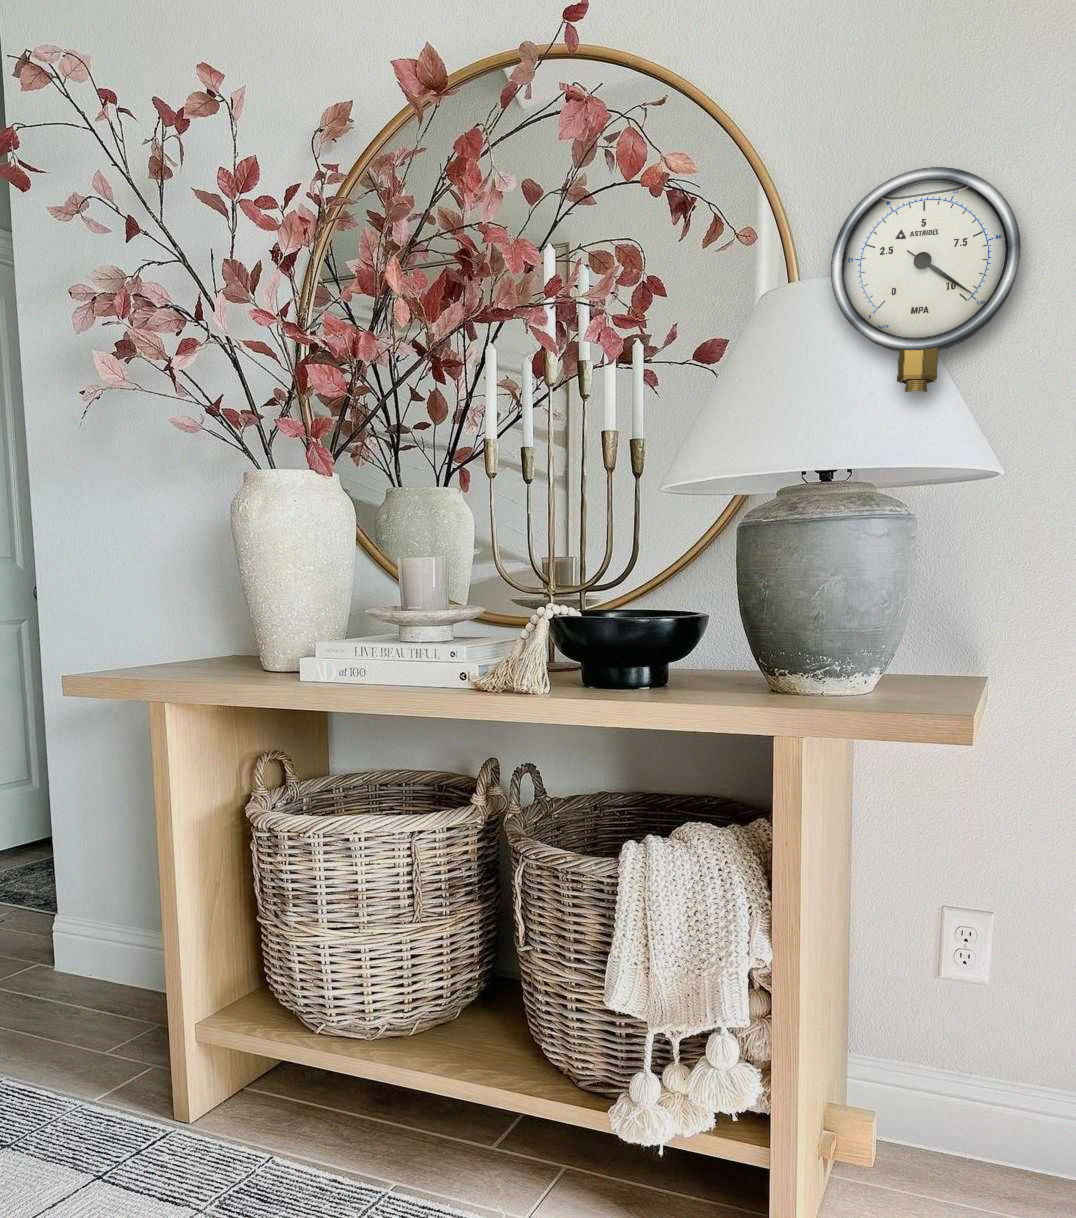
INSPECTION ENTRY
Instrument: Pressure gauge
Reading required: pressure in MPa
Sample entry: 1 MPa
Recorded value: 9.75 MPa
